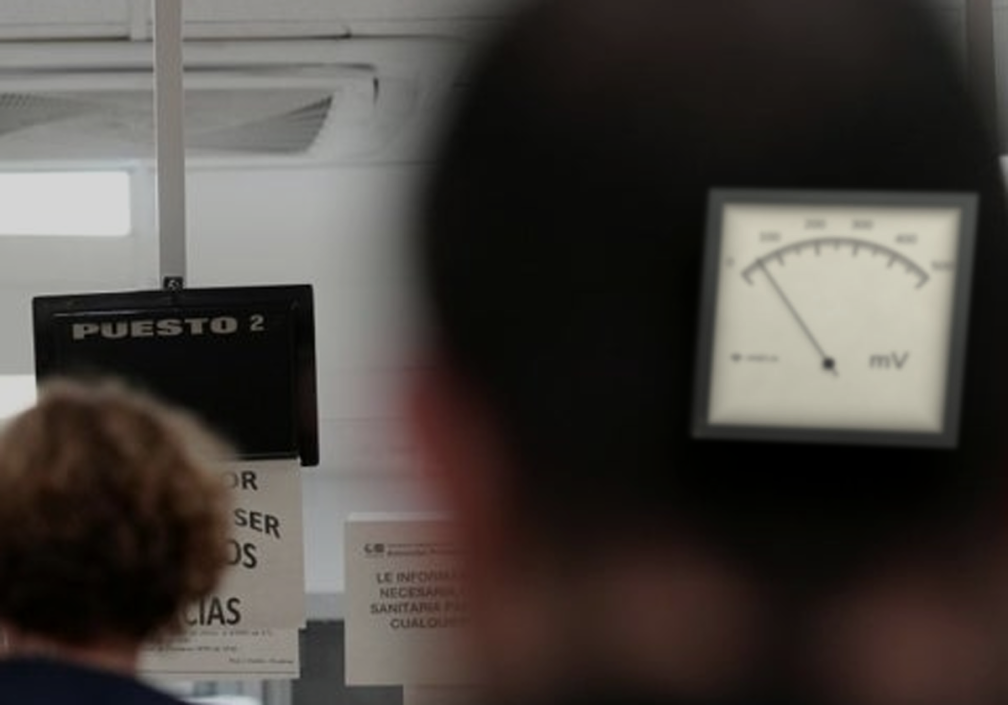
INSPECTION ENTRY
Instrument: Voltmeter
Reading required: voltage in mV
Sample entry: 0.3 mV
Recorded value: 50 mV
